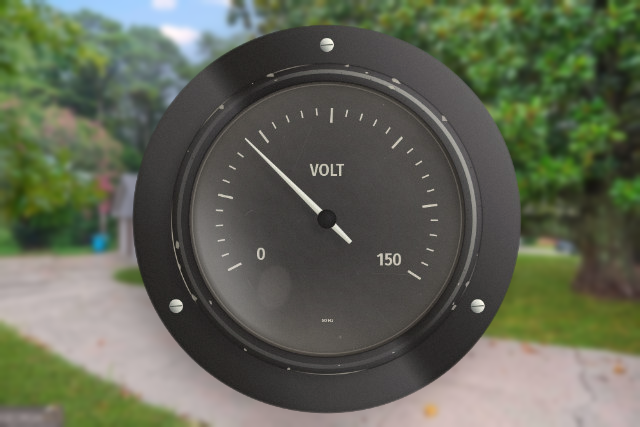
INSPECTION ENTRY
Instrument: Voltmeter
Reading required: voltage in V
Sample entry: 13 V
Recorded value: 45 V
